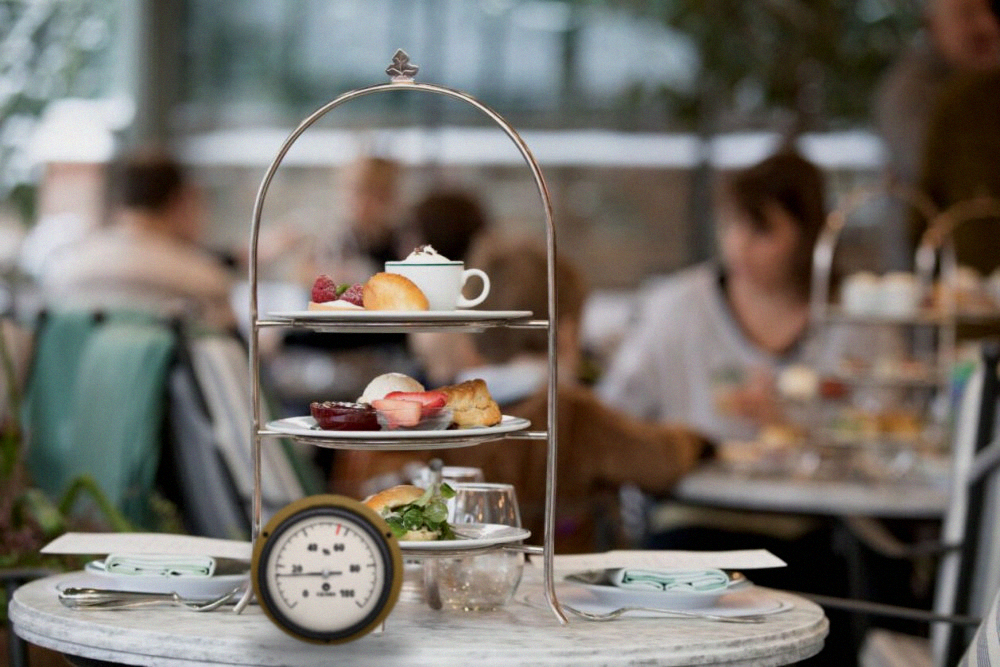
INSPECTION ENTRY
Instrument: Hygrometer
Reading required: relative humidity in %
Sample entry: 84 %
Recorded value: 16 %
